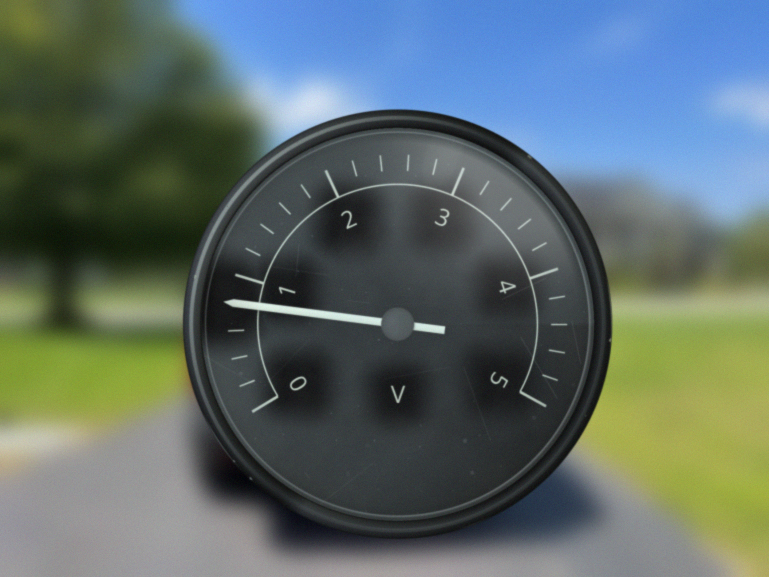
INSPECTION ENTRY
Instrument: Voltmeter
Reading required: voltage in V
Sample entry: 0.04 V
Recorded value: 0.8 V
